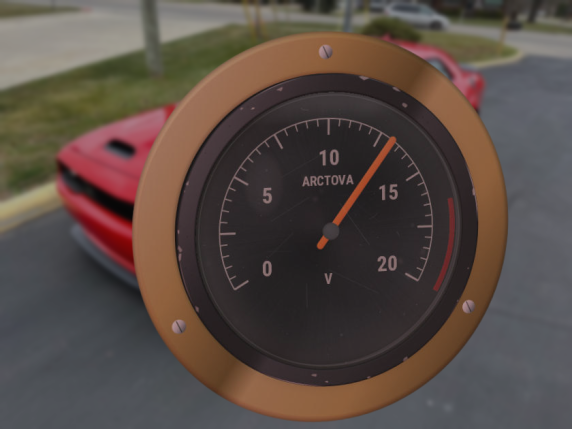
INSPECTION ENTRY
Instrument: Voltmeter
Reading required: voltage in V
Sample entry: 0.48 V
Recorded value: 13 V
